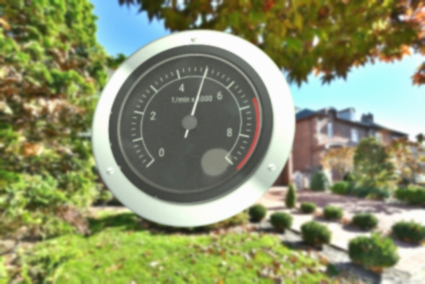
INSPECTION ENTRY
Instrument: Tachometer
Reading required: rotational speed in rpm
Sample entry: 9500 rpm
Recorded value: 5000 rpm
